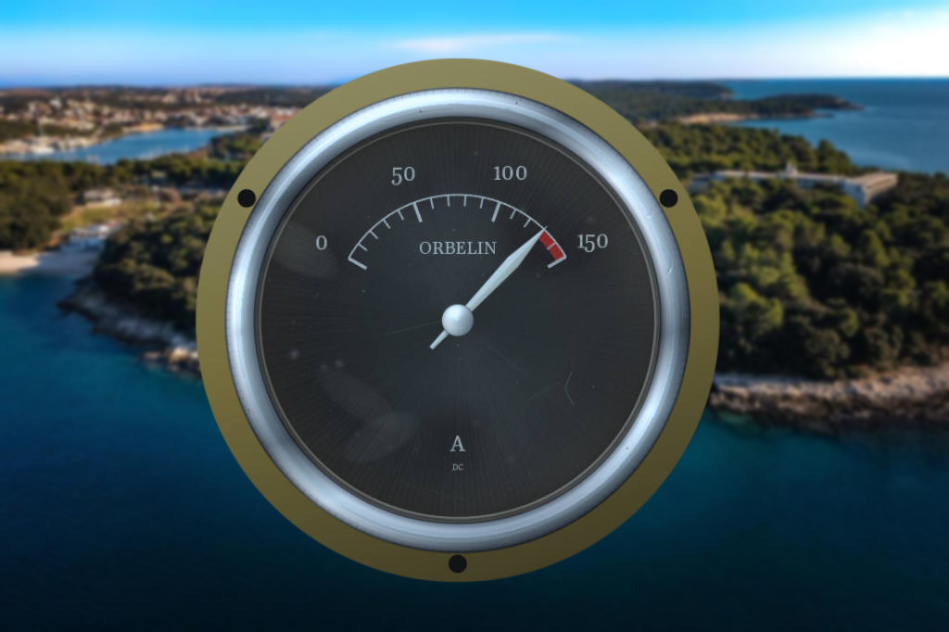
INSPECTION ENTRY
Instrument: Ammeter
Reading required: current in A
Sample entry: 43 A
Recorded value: 130 A
